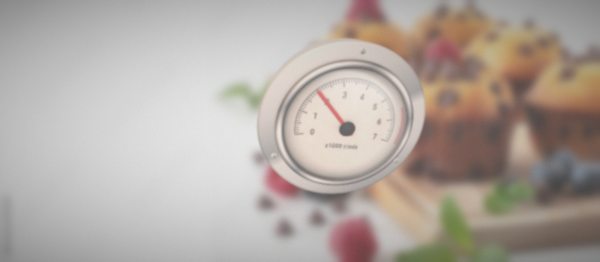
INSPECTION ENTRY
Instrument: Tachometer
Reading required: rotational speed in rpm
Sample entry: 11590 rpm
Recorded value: 2000 rpm
